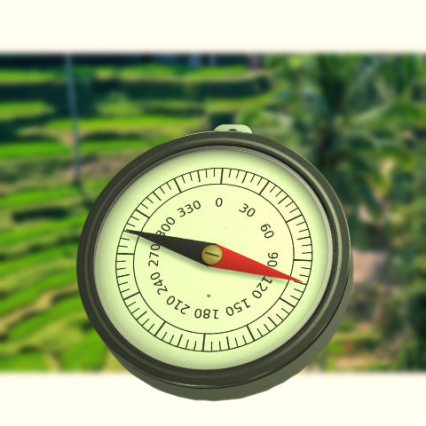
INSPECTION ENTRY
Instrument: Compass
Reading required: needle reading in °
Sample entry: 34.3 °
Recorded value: 105 °
